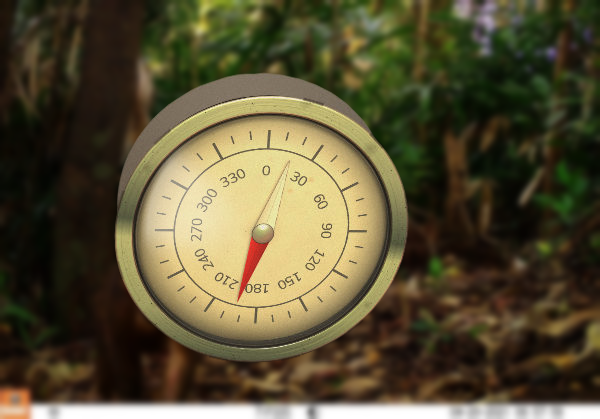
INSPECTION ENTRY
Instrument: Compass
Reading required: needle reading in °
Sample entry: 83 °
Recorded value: 195 °
